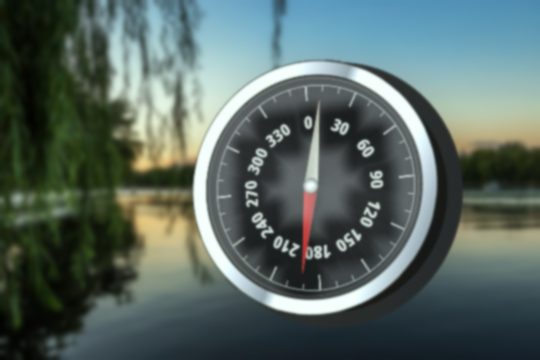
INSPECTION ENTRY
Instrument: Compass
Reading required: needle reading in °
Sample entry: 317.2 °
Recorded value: 190 °
